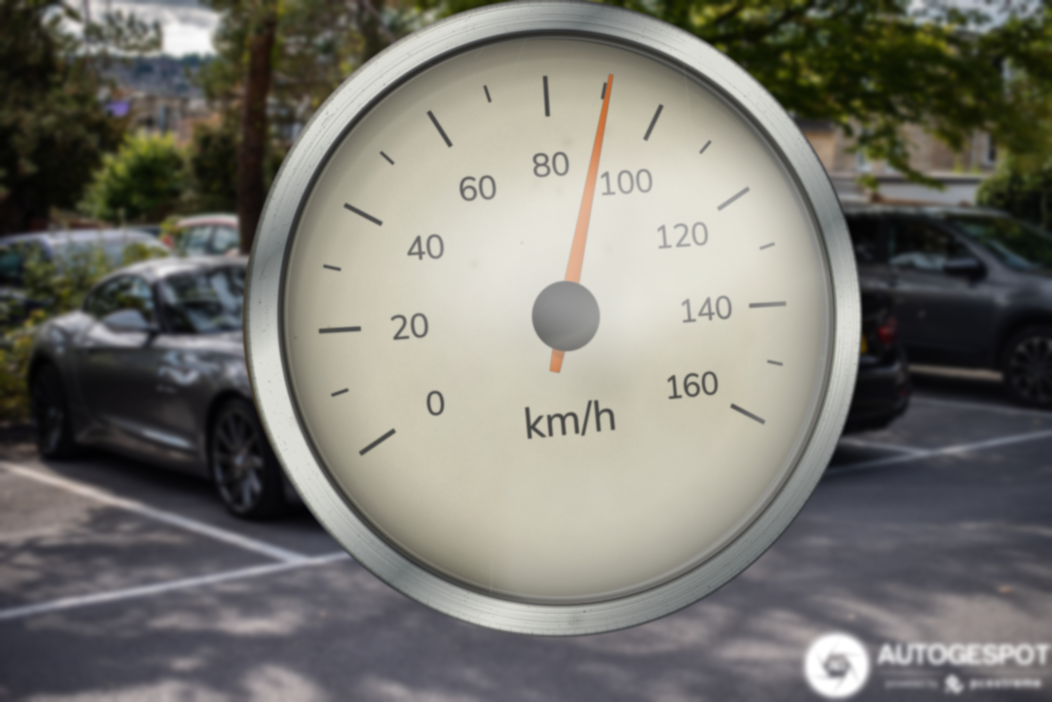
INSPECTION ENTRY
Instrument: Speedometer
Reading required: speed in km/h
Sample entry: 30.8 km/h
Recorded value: 90 km/h
